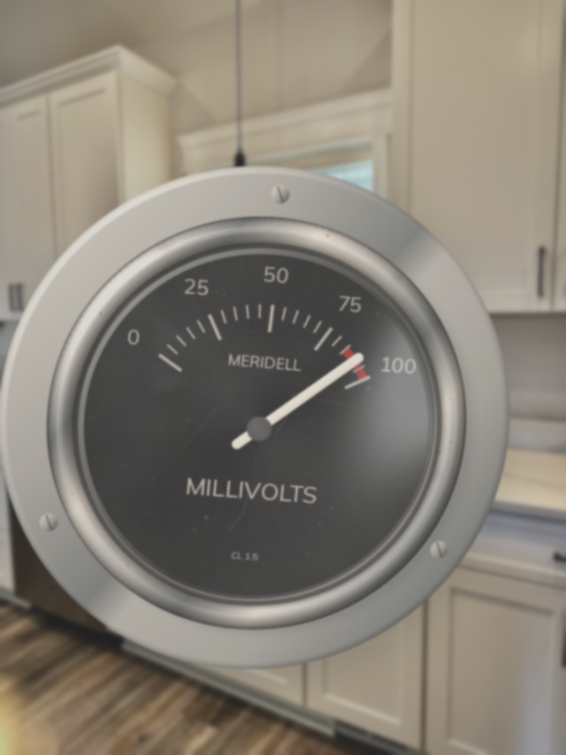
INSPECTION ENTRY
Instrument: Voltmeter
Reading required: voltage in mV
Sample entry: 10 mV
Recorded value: 90 mV
